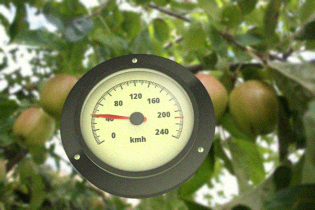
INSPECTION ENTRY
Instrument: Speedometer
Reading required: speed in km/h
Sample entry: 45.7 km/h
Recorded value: 40 km/h
